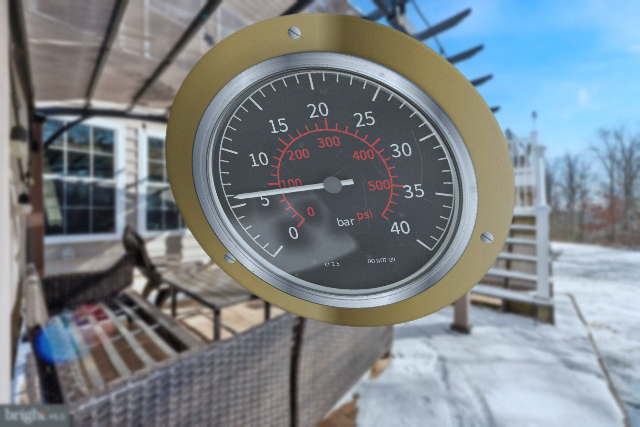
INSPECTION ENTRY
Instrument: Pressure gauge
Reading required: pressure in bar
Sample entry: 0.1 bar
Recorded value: 6 bar
